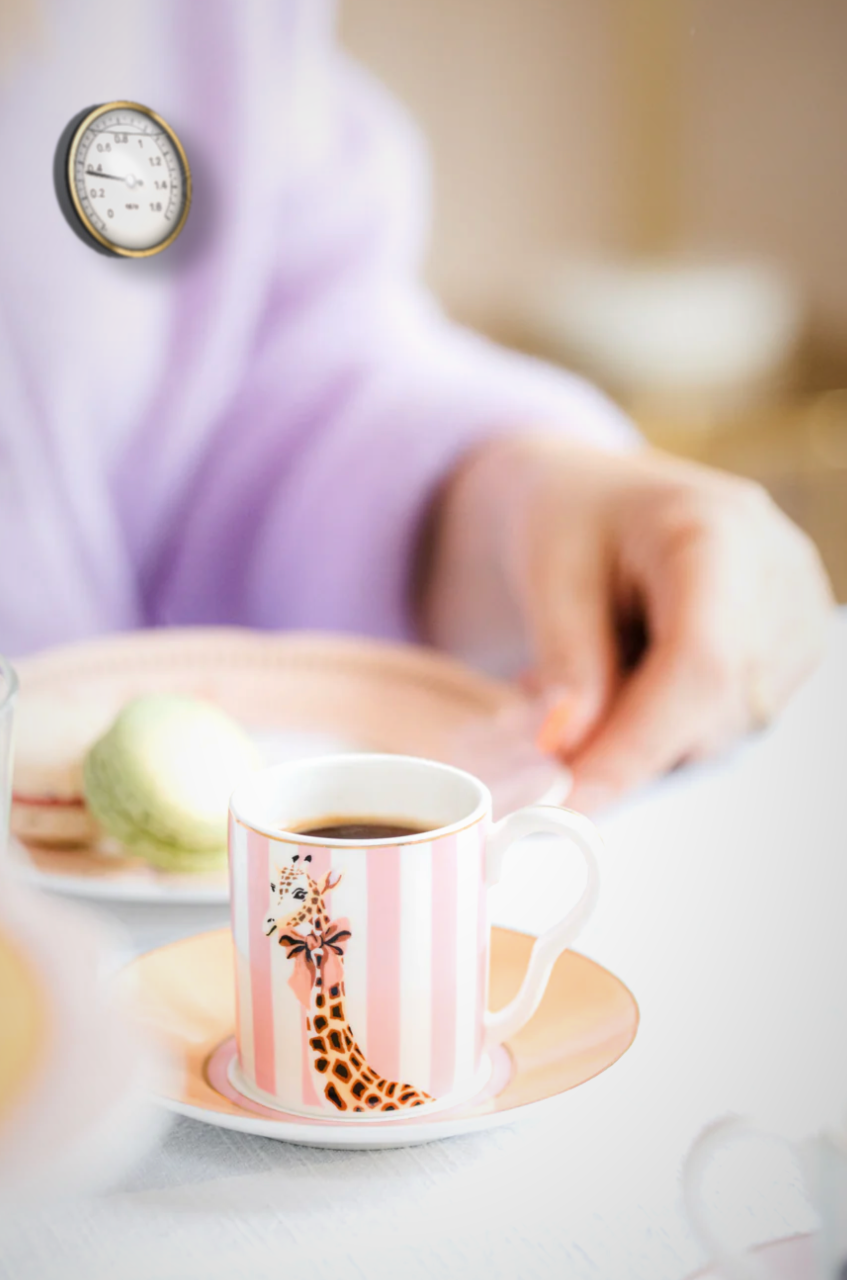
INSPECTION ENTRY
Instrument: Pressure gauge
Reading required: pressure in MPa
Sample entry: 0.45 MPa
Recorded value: 0.35 MPa
